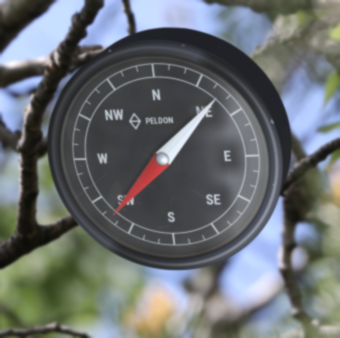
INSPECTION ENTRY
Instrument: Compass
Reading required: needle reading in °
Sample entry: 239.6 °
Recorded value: 225 °
